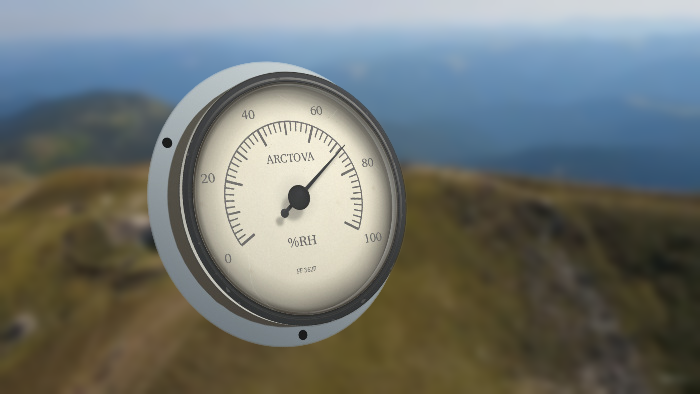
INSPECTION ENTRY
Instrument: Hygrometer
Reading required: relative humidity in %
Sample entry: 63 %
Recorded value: 72 %
